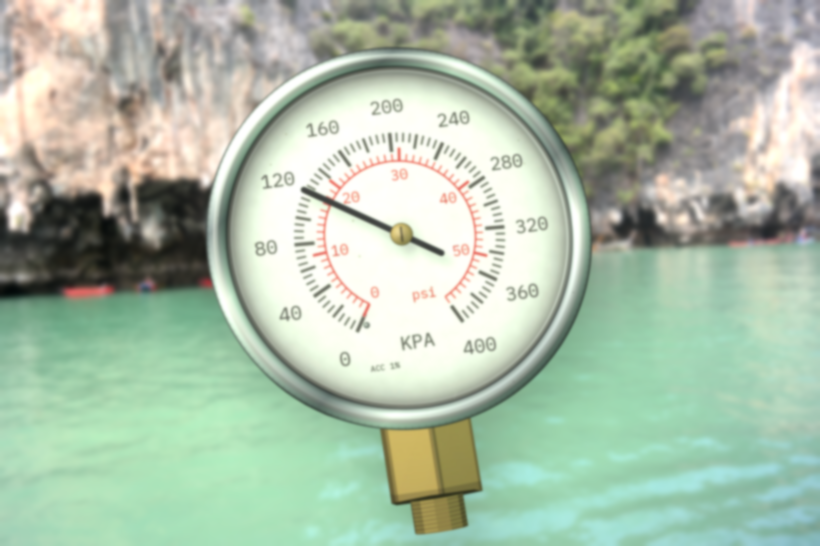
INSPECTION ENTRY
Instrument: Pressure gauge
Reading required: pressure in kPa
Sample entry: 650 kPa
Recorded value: 120 kPa
